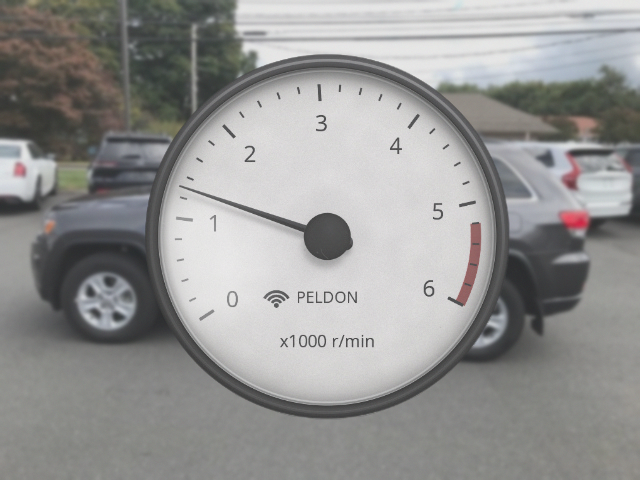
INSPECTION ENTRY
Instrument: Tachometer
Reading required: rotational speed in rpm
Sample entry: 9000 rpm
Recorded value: 1300 rpm
